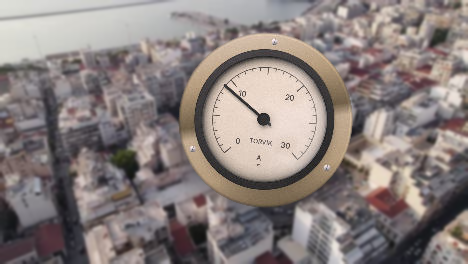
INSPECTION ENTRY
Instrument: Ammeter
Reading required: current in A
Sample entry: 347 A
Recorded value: 9 A
